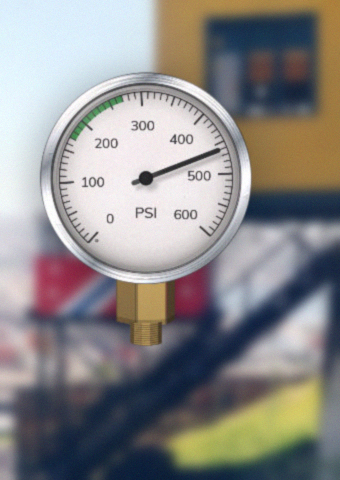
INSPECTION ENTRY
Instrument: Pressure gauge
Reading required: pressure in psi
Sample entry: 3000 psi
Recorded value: 460 psi
